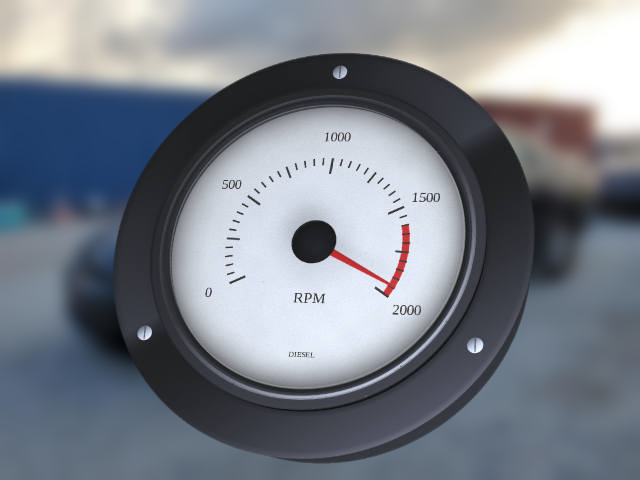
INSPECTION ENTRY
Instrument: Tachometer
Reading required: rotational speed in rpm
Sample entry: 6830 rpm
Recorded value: 1950 rpm
